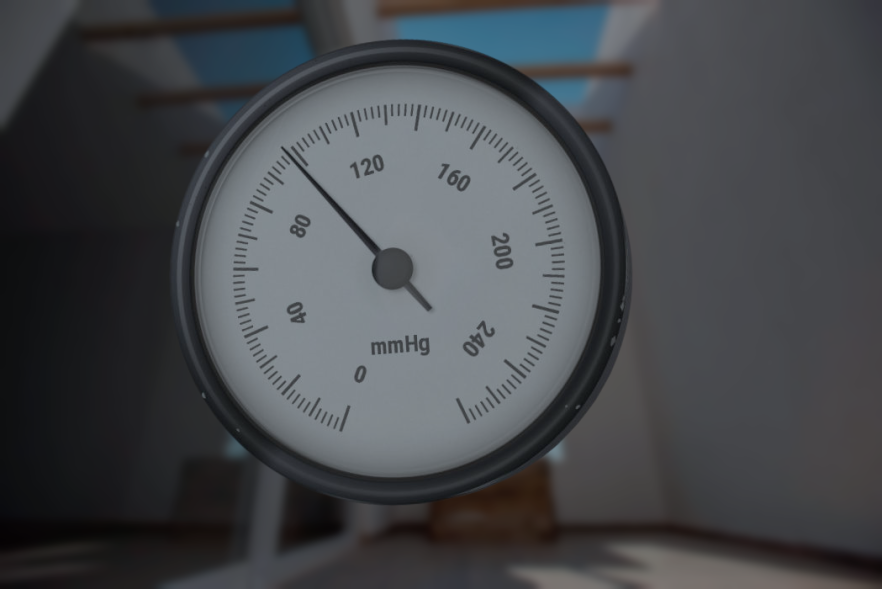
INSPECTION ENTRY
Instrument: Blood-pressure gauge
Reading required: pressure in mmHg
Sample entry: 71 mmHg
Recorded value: 98 mmHg
